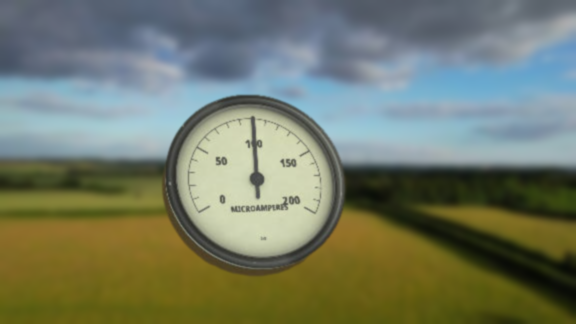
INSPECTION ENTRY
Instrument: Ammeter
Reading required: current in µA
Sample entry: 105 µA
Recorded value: 100 µA
